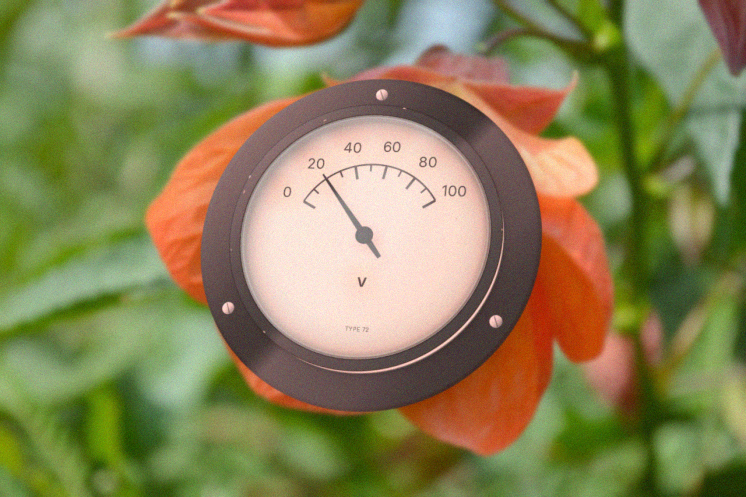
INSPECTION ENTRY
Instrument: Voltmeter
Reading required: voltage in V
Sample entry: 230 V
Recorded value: 20 V
